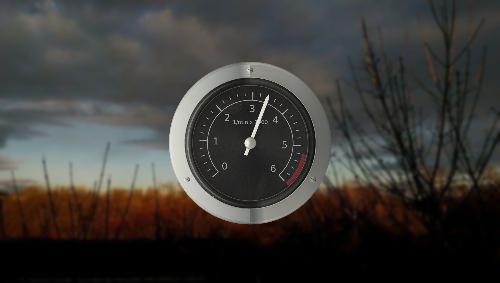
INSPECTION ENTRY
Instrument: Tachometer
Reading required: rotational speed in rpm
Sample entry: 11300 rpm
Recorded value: 3400 rpm
